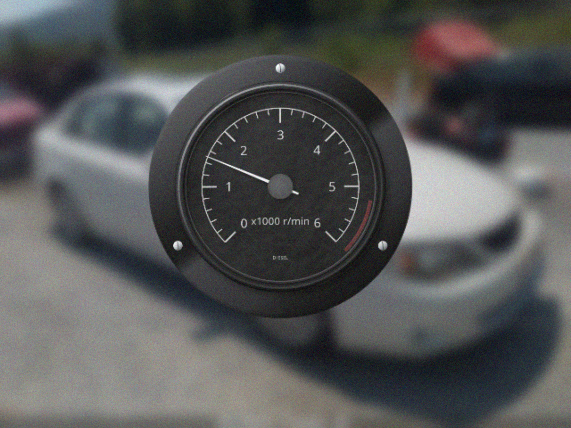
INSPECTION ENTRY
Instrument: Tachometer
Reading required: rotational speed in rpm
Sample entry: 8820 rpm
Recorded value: 1500 rpm
